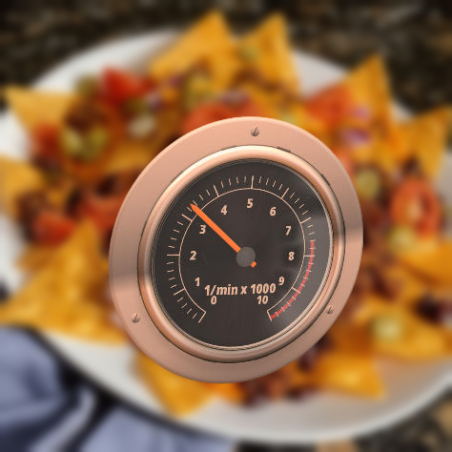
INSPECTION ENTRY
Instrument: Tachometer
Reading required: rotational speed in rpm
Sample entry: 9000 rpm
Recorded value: 3300 rpm
